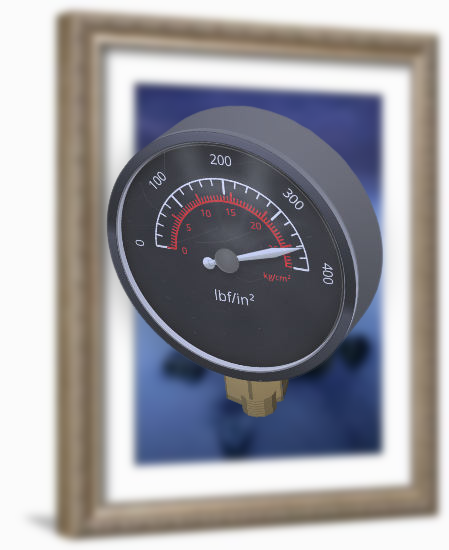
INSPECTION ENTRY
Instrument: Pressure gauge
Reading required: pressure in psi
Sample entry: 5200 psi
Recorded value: 360 psi
